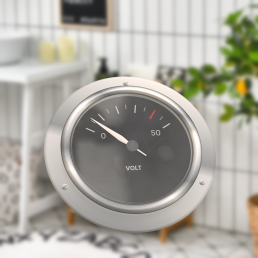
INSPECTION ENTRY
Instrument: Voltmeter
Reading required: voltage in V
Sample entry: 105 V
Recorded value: 5 V
